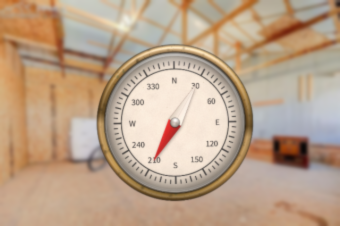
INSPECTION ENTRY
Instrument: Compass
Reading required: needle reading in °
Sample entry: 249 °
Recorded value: 210 °
